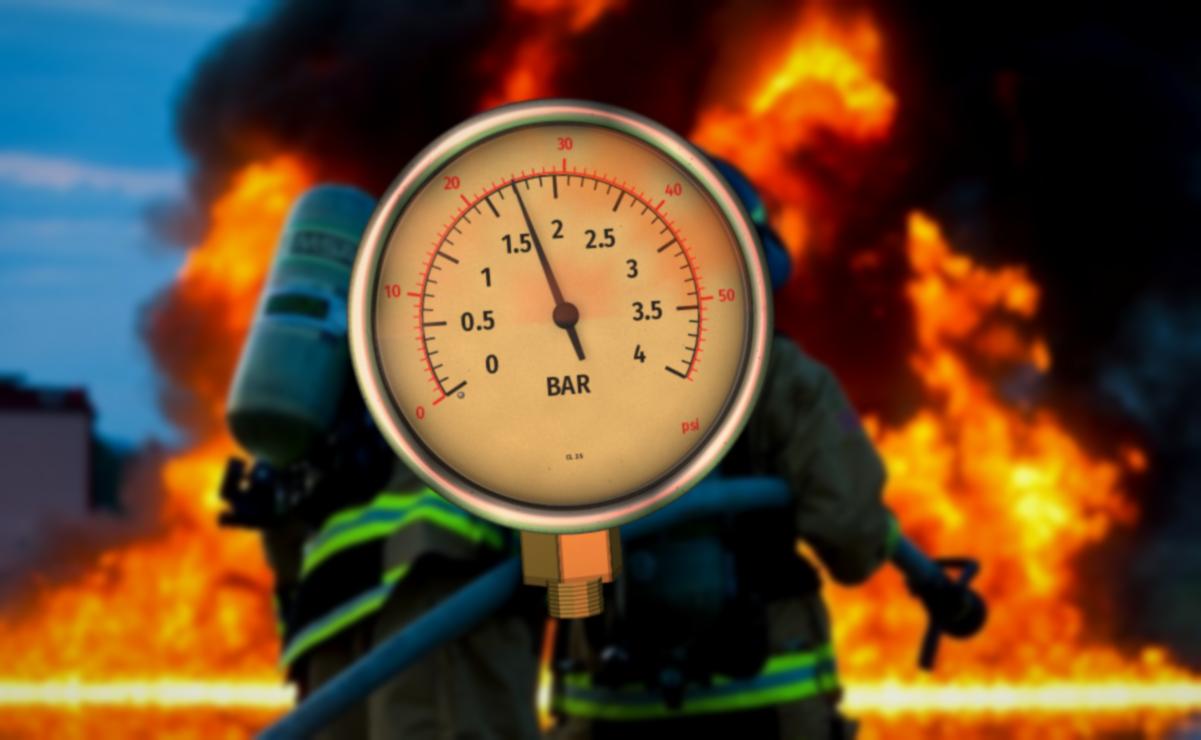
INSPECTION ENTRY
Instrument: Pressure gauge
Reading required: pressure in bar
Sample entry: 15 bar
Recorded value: 1.7 bar
